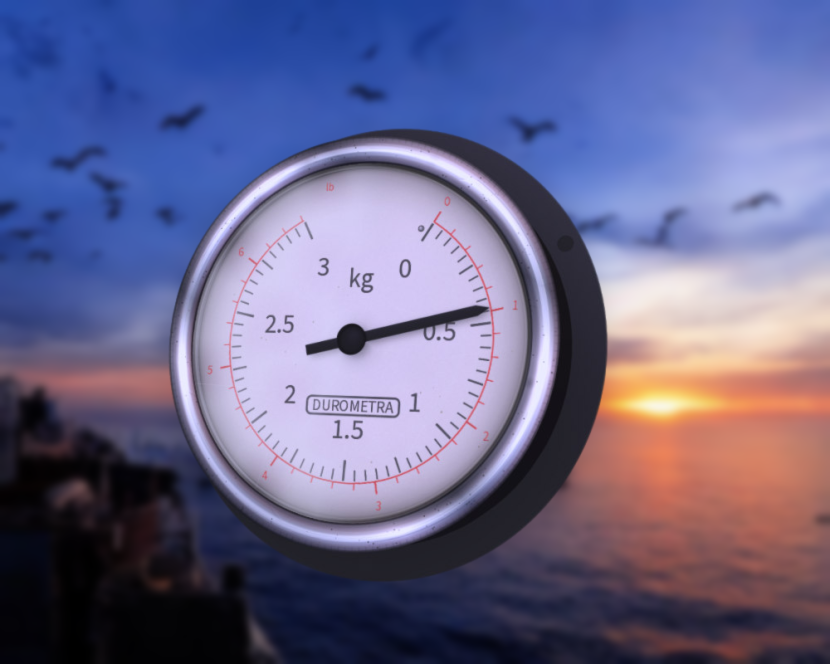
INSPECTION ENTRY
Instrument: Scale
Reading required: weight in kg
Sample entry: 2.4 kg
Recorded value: 0.45 kg
